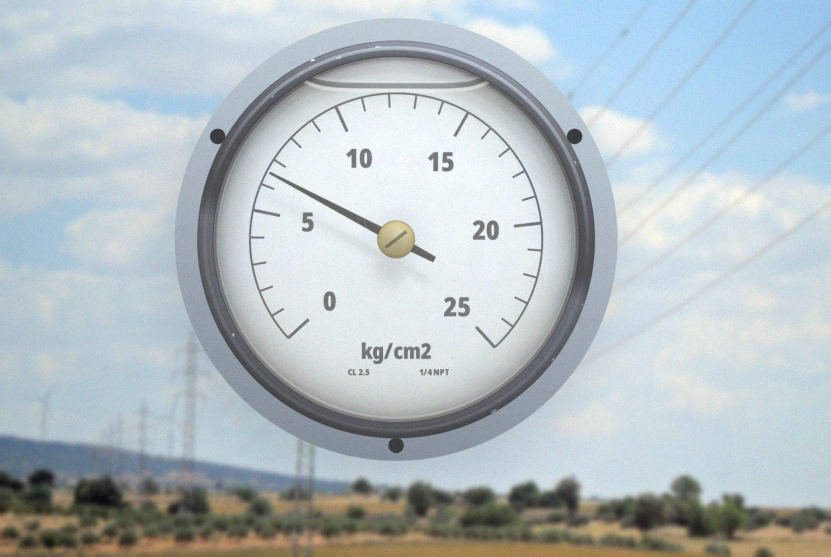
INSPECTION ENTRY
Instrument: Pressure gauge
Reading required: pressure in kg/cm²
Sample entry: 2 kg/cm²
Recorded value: 6.5 kg/cm²
